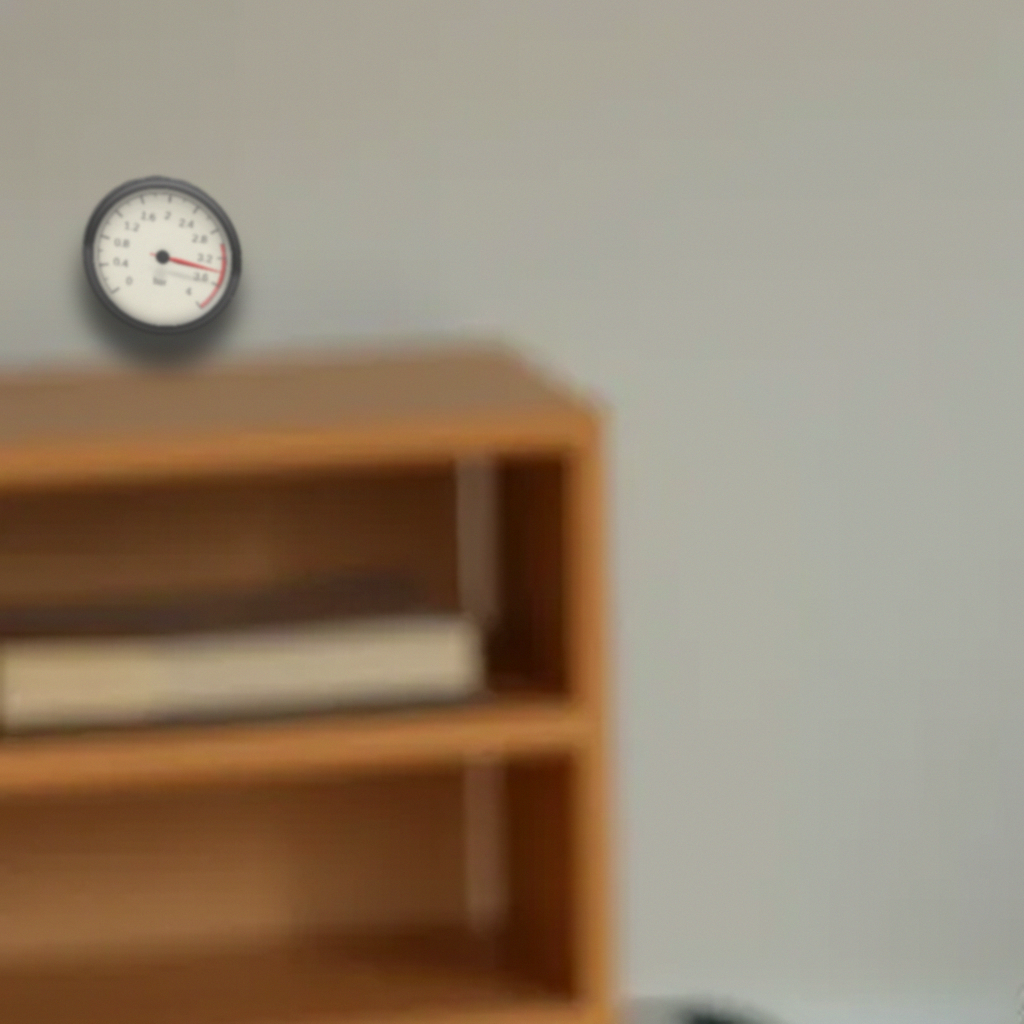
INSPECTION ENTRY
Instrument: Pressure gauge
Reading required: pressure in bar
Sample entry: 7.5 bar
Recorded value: 3.4 bar
